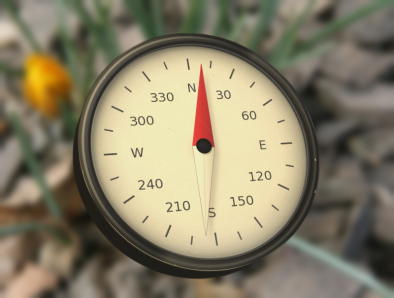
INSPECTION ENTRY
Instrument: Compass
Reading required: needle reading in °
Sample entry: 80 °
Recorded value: 7.5 °
